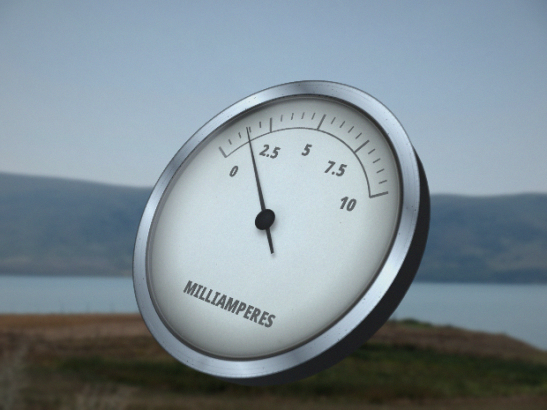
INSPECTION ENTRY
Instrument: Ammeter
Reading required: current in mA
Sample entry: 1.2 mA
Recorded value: 1.5 mA
